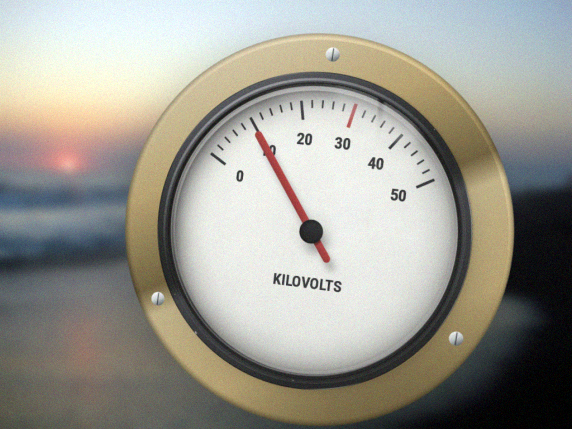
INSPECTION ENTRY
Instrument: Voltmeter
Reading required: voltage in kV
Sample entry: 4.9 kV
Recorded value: 10 kV
